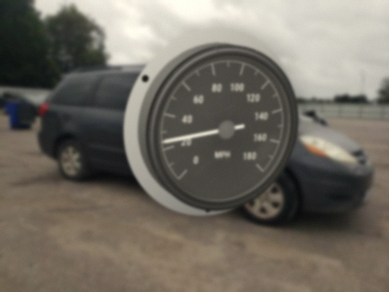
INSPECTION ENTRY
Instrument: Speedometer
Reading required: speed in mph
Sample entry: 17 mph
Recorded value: 25 mph
